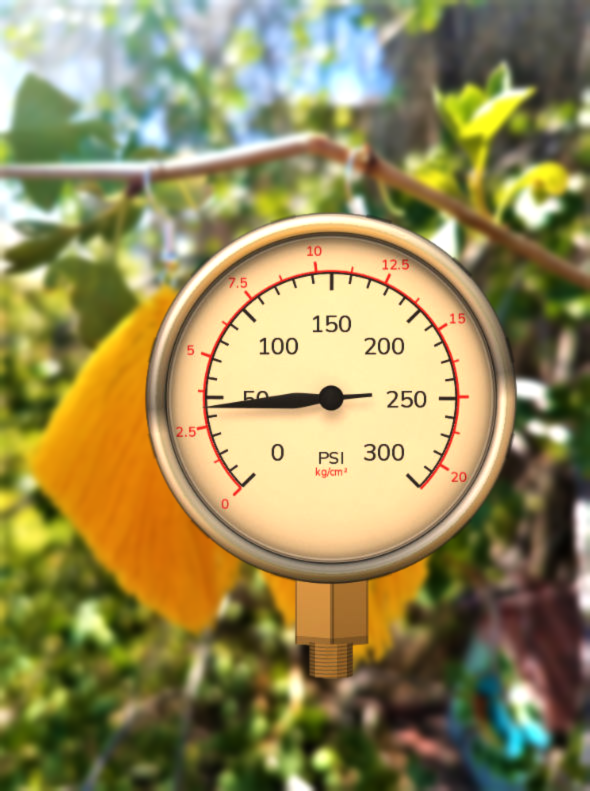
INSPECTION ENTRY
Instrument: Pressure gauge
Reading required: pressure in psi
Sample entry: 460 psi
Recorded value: 45 psi
